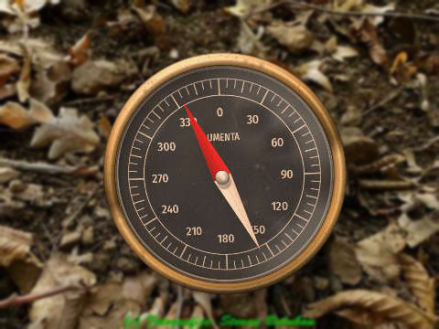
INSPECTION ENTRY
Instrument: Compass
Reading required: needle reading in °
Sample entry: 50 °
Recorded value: 335 °
